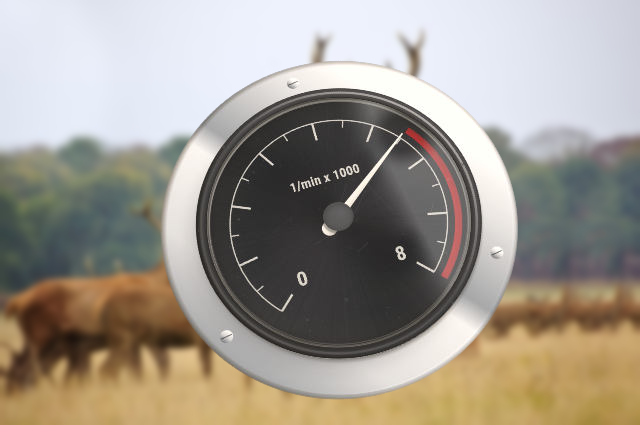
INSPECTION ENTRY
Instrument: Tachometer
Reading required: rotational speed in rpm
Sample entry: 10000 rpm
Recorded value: 5500 rpm
